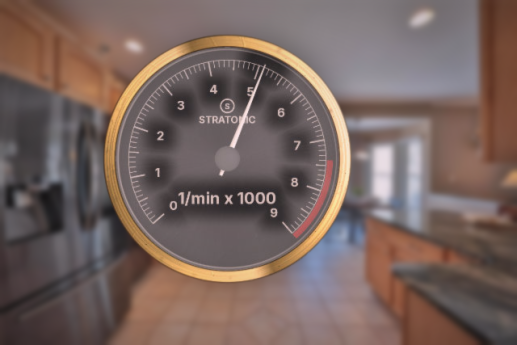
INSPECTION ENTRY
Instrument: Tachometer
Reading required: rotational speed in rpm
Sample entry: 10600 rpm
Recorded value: 5100 rpm
